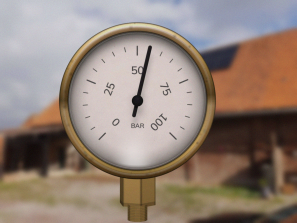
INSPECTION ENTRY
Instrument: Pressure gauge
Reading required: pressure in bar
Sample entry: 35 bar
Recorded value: 55 bar
